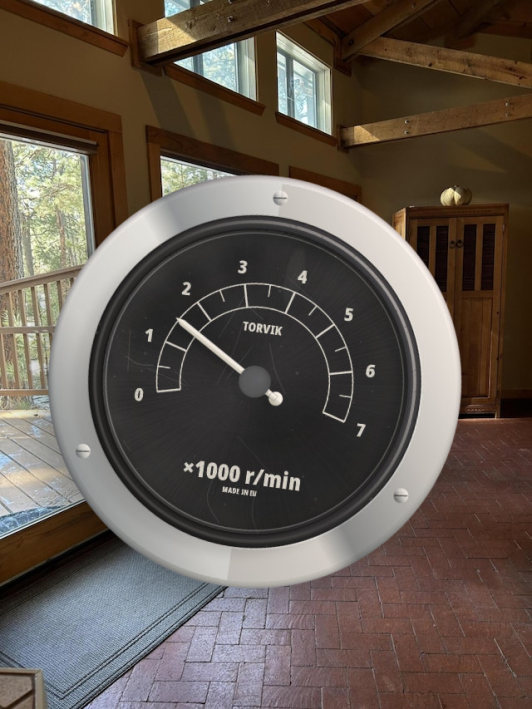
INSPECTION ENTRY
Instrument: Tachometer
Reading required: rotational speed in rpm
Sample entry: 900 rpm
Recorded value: 1500 rpm
